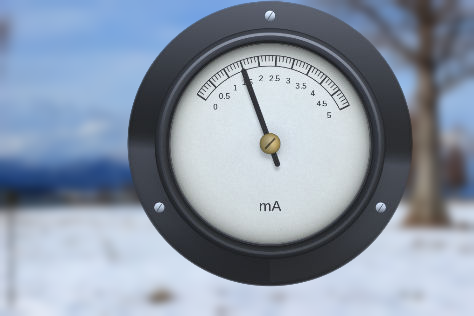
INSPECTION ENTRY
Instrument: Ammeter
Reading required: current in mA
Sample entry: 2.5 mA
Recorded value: 1.5 mA
